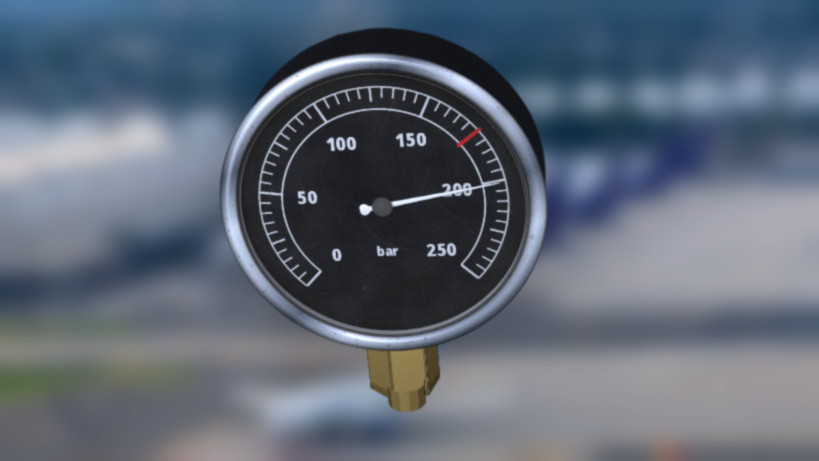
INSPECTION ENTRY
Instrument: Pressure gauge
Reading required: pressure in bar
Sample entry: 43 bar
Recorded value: 200 bar
